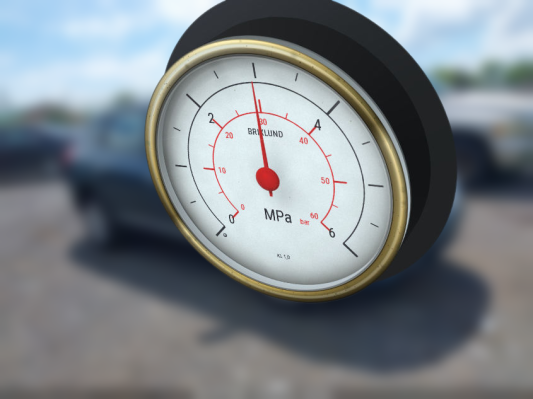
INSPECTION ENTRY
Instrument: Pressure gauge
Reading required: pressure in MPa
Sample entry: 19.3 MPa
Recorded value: 3 MPa
